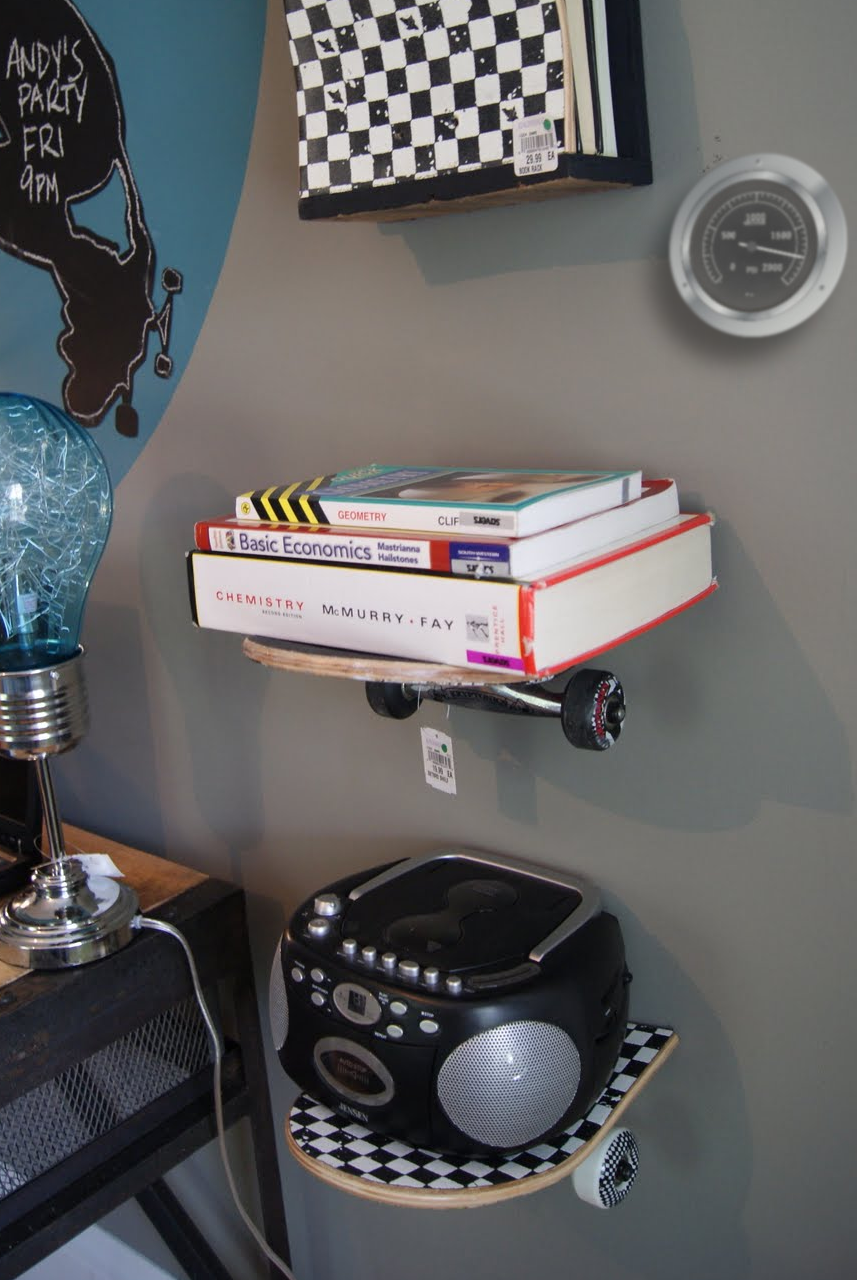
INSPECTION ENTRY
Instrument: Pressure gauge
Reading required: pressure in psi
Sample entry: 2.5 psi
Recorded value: 1750 psi
